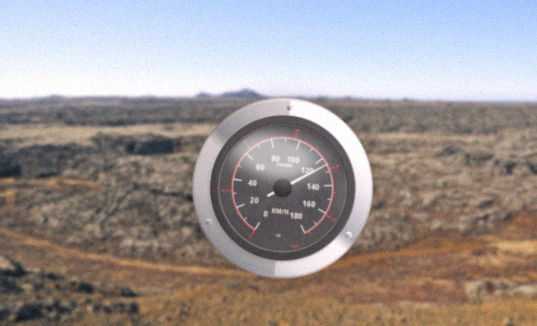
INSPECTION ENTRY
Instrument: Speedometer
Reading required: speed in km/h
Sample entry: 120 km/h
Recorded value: 125 km/h
